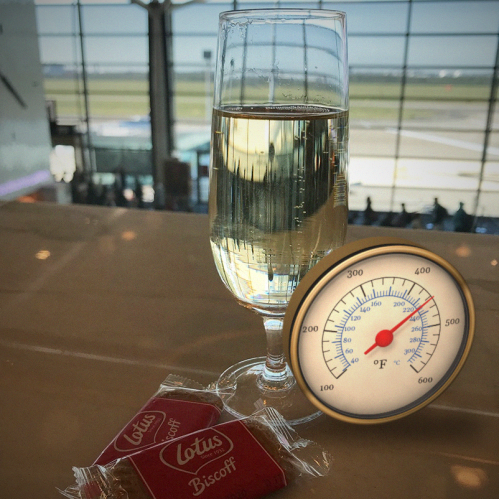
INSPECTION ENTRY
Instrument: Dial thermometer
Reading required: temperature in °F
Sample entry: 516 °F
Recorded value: 440 °F
